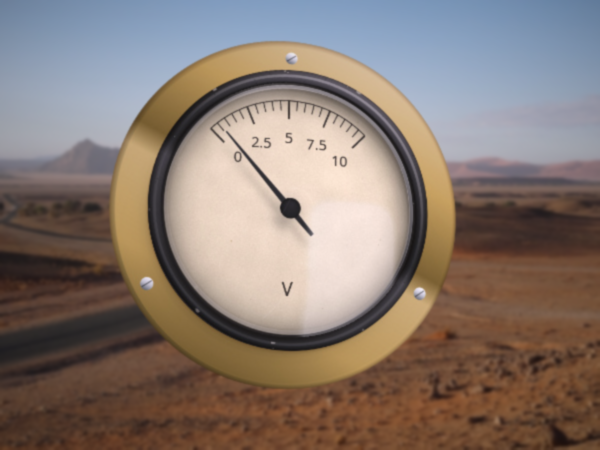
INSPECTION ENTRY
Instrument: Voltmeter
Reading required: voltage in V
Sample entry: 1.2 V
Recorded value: 0.5 V
